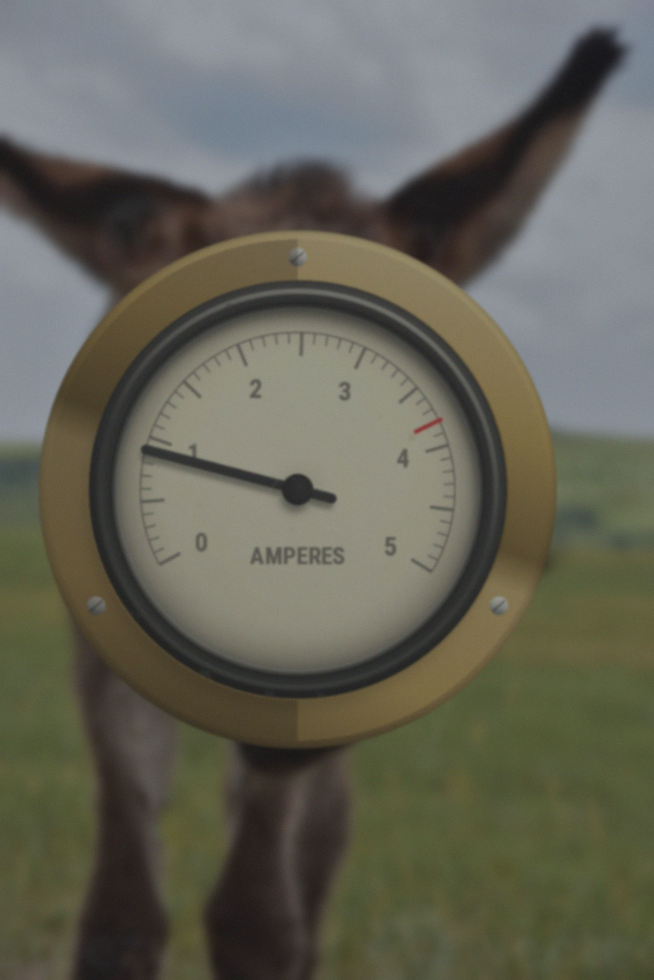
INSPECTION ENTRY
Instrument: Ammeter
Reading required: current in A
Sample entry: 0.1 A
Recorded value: 0.9 A
